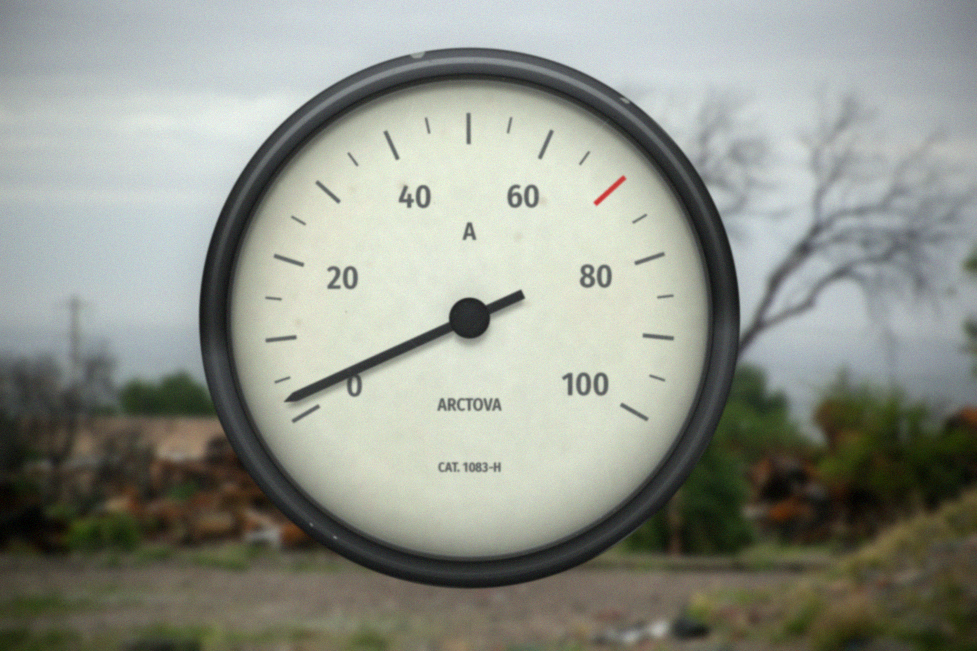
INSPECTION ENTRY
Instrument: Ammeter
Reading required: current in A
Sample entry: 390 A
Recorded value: 2.5 A
